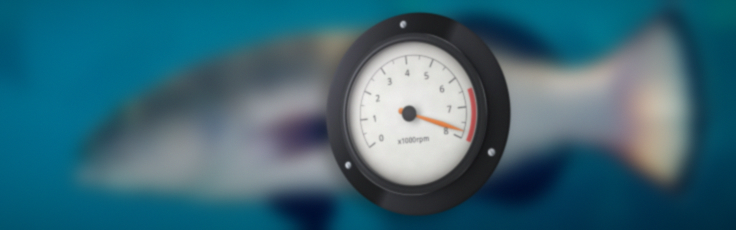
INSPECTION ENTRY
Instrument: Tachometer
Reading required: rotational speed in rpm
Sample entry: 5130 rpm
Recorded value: 7750 rpm
